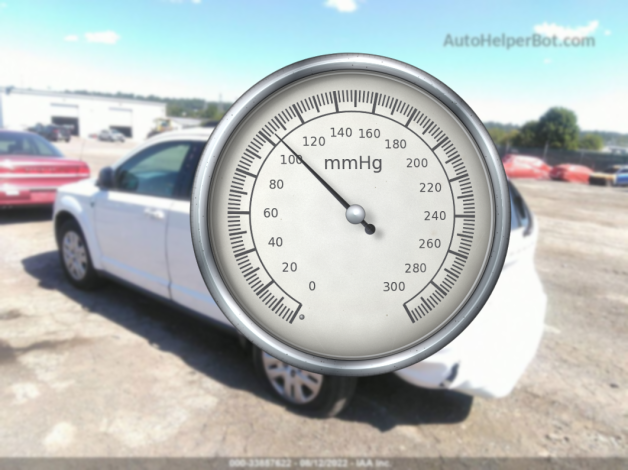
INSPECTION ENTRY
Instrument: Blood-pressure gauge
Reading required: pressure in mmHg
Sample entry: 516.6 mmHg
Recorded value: 104 mmHg
